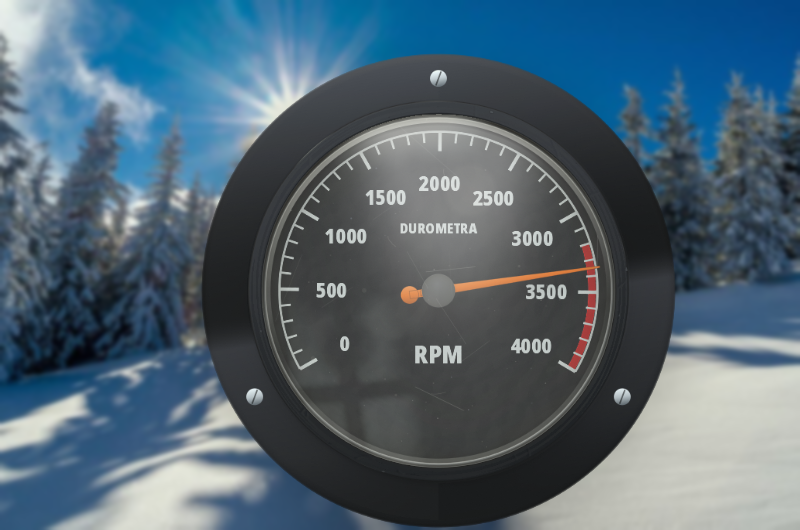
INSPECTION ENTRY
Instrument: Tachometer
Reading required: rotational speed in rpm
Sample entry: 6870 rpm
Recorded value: 3350 rpm
